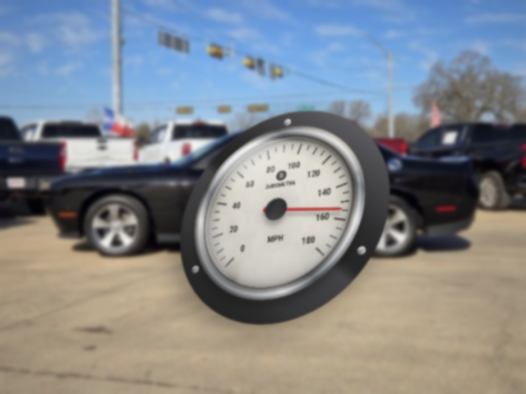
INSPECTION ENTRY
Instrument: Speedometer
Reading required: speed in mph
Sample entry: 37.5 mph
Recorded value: 155 mph
